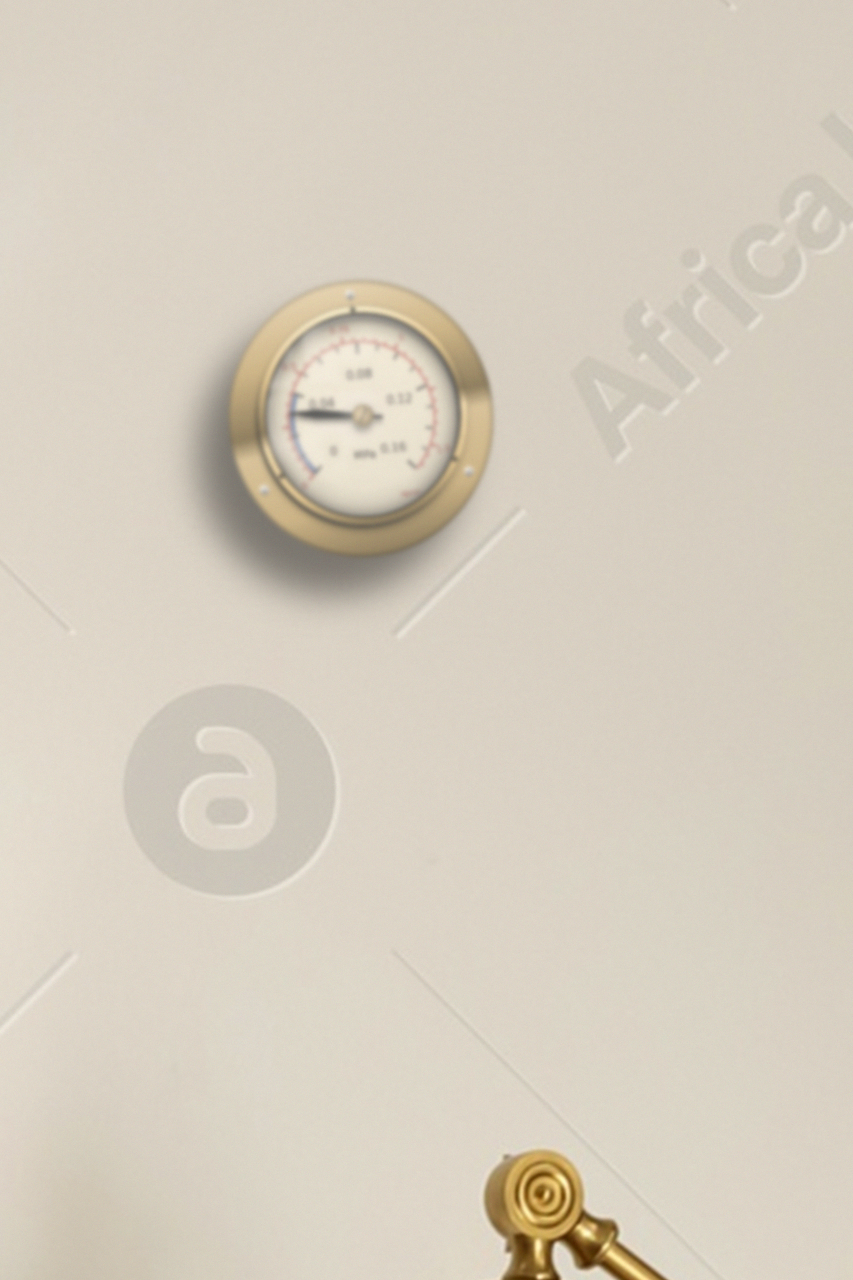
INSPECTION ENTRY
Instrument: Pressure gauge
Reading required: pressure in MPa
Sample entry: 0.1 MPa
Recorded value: 0.03 MPa
